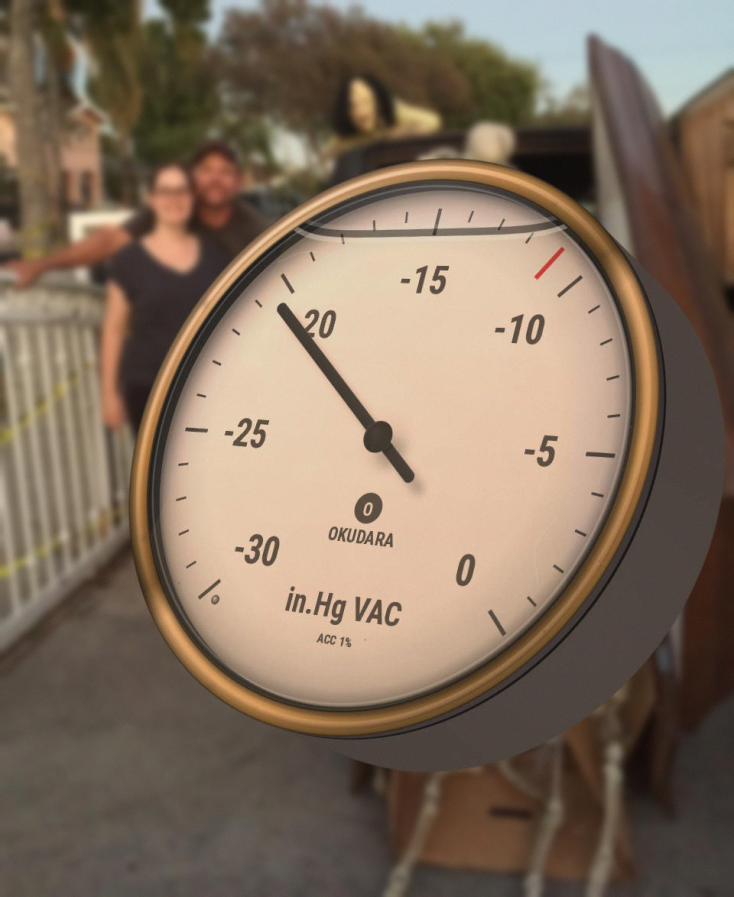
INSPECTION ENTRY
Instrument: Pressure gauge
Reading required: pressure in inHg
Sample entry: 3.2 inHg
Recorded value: -20.5 inHg
